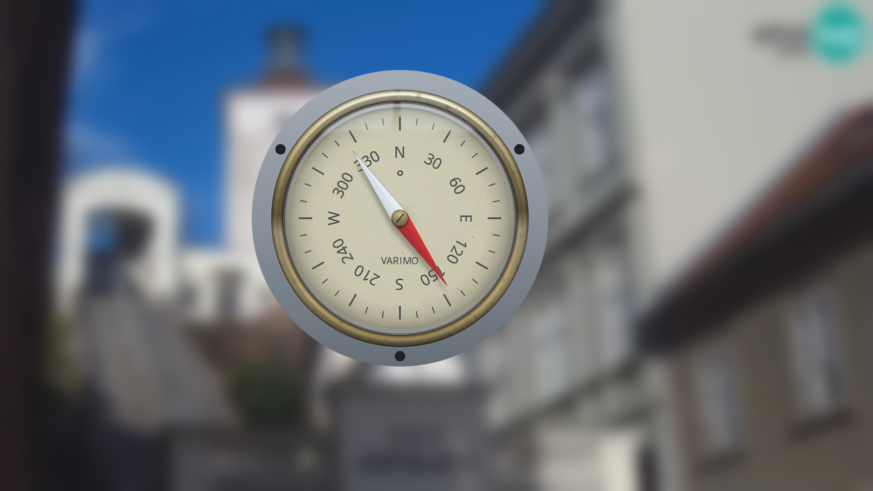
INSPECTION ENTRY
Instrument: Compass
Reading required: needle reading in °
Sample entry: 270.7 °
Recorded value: 145 °
